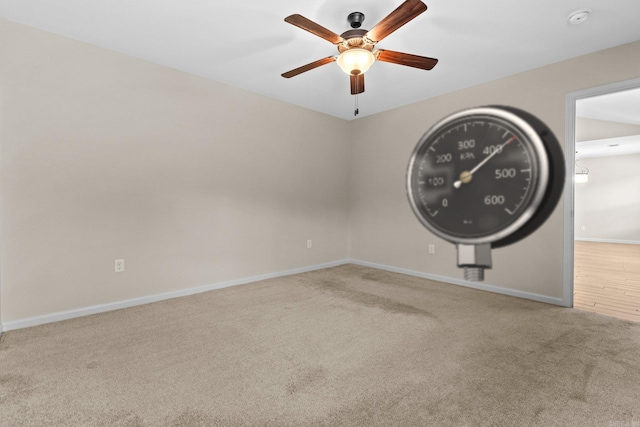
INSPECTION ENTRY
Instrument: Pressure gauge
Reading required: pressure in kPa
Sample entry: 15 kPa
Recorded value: 420 kPa
